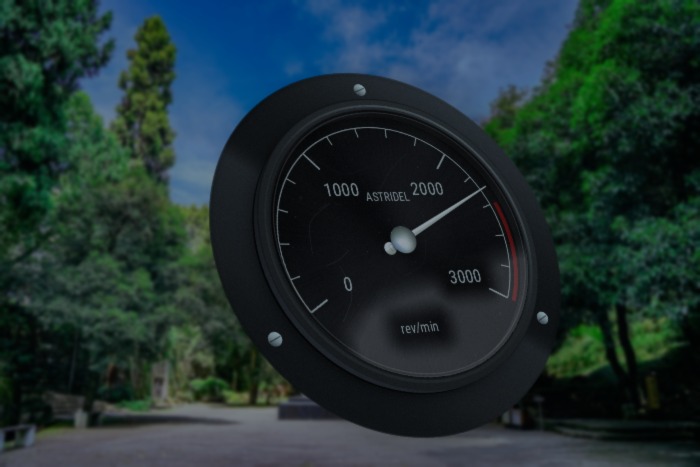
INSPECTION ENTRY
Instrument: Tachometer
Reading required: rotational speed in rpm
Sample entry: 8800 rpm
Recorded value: 2300 rpm
